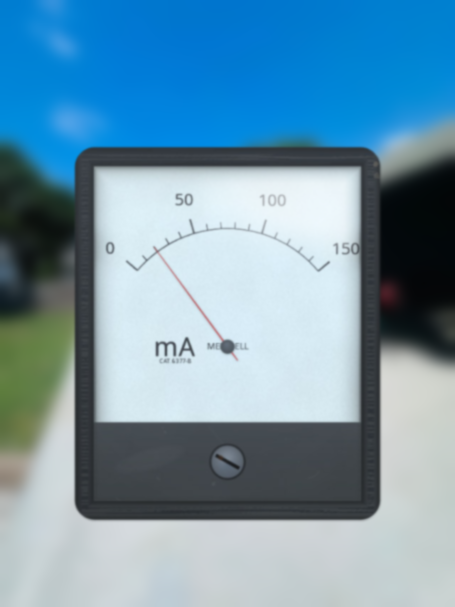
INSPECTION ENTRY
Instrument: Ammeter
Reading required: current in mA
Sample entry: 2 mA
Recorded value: 20 mA
